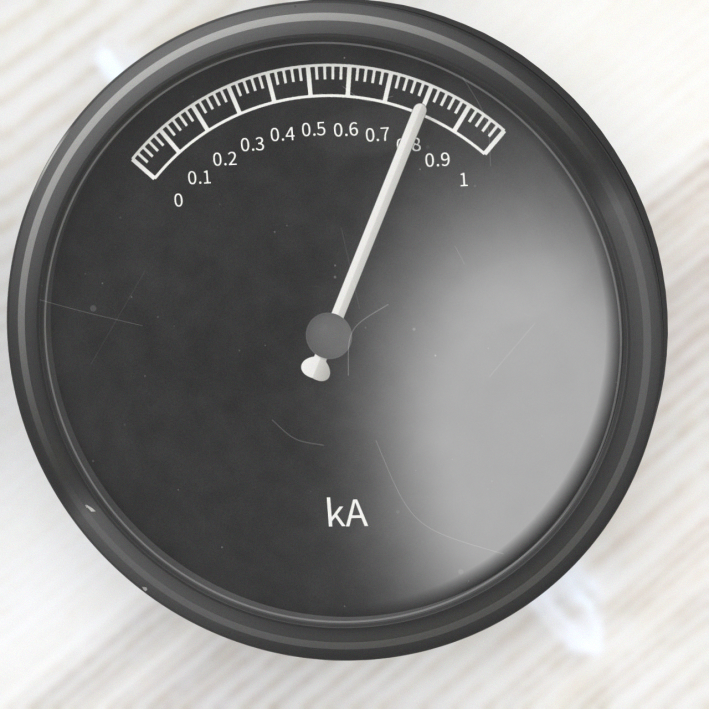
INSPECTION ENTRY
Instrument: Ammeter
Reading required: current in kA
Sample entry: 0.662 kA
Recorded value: 0.8 kA
